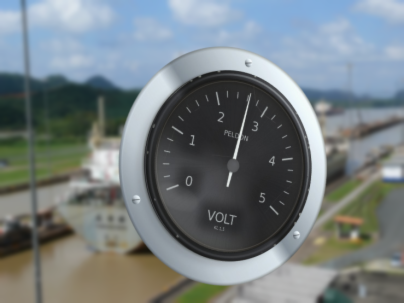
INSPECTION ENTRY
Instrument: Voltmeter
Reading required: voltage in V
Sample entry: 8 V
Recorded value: 2.6 V
